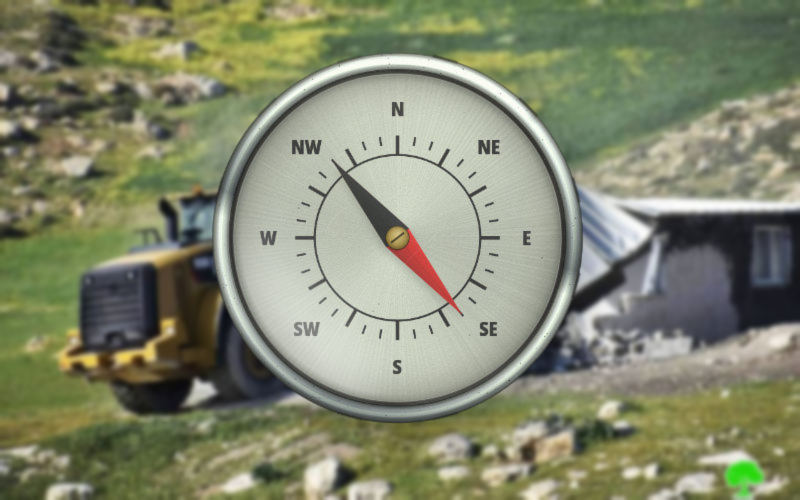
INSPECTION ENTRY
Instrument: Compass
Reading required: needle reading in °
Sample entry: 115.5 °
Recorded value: 140 °
